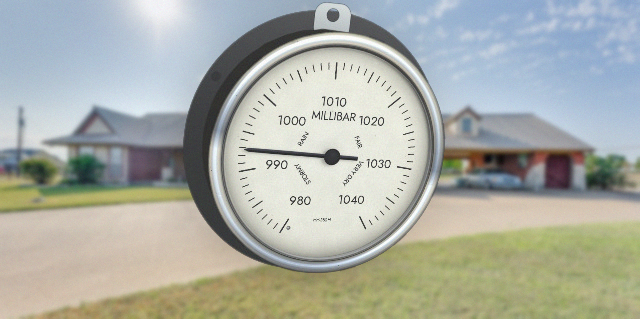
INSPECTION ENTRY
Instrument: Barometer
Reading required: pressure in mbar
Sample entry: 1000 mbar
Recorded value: 993 mbar
